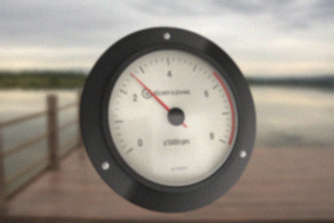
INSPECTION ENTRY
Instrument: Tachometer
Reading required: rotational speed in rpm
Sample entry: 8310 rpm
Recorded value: 2600 rpm
